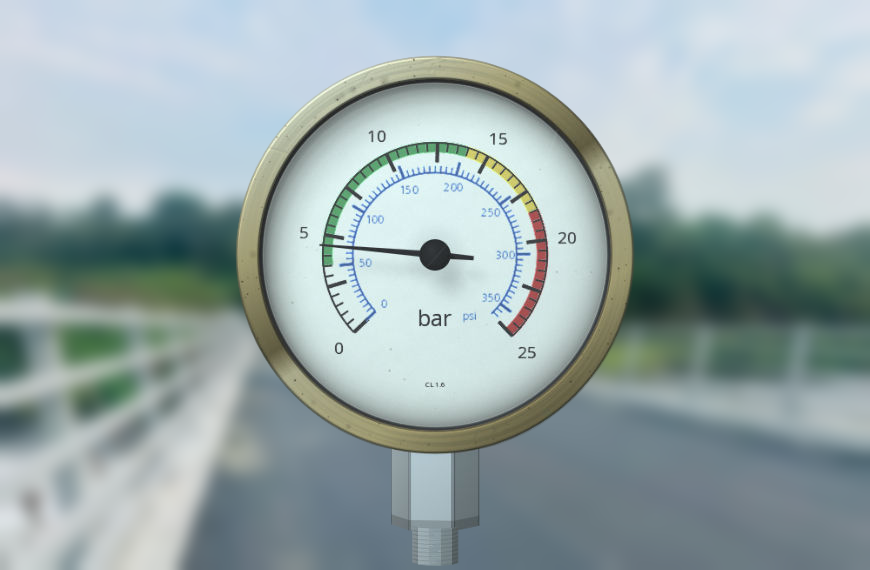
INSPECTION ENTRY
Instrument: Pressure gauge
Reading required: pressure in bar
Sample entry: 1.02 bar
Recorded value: 4.5 bar
